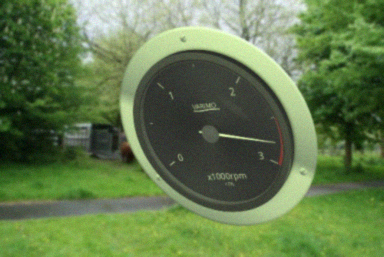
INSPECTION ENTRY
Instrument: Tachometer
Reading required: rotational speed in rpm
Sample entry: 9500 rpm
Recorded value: 2750 rpm
